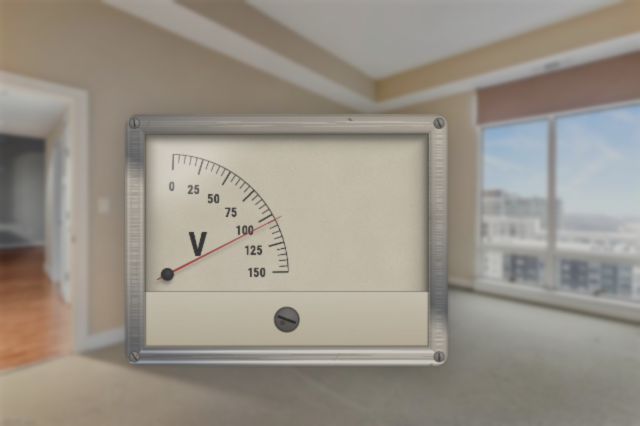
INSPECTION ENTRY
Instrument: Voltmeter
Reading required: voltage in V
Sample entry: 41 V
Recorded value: 105 V
